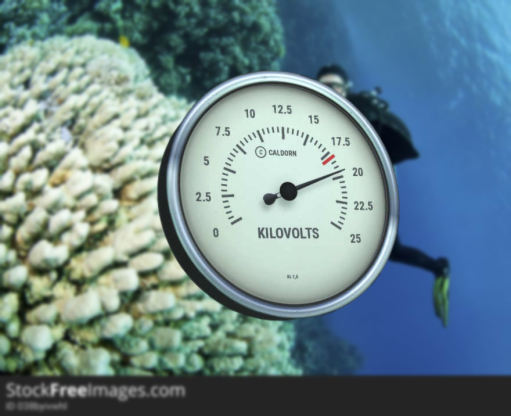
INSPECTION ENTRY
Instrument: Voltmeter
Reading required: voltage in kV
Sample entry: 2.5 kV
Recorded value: 19.5 kV
